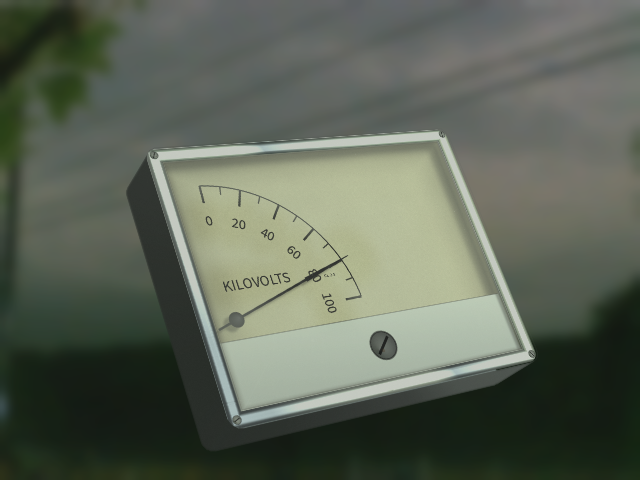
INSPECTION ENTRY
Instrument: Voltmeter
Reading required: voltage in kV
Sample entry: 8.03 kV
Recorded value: 80 kV
